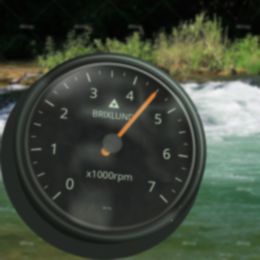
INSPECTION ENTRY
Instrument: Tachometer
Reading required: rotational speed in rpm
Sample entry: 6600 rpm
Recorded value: 4500 rpm
